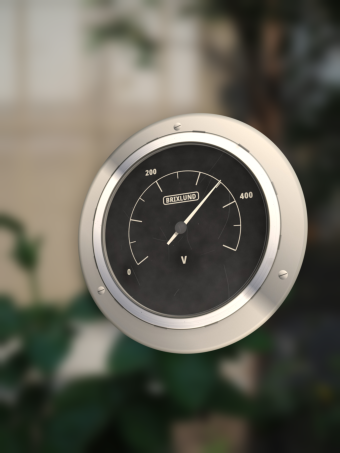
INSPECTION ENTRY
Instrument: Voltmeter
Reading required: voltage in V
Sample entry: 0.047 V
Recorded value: 350 V
